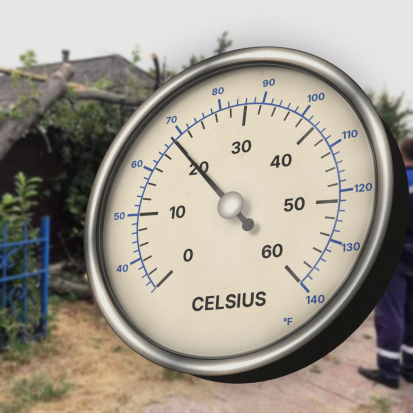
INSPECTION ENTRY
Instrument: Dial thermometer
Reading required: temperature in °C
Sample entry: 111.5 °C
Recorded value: 20 °C
